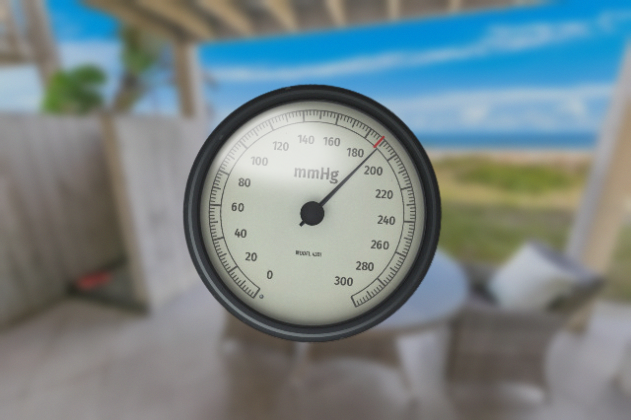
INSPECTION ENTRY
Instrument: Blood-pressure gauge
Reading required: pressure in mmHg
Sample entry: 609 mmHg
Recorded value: 190 mmHg
